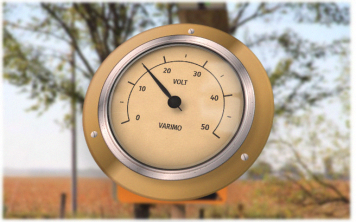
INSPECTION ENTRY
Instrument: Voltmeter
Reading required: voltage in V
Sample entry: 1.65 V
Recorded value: 15 V
